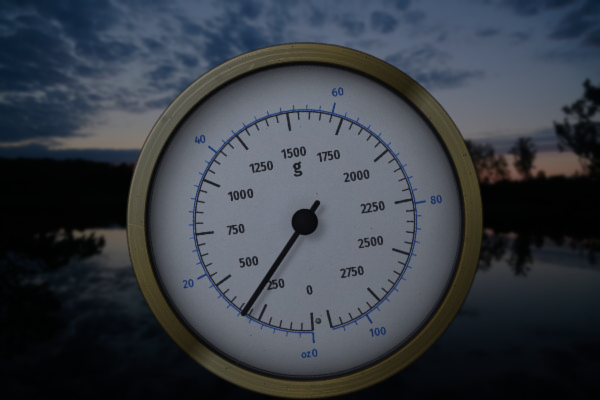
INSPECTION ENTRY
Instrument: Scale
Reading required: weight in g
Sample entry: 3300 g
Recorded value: 325 g
